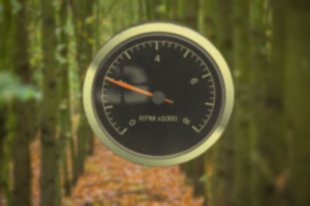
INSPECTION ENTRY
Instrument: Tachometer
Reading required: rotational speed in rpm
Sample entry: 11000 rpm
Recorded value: 2000 rpm
